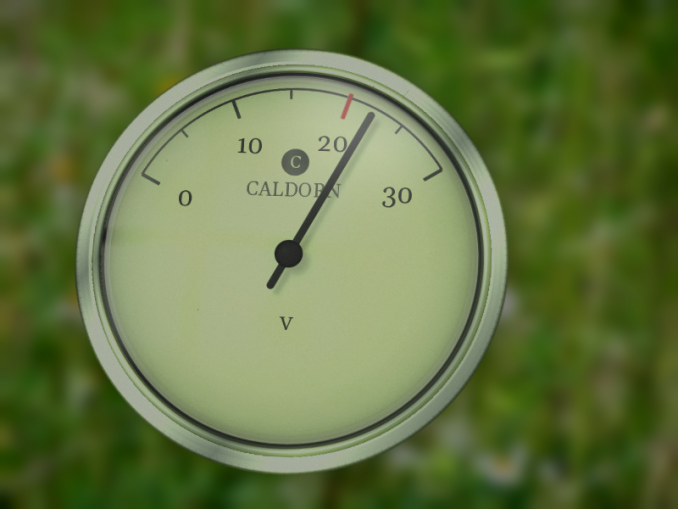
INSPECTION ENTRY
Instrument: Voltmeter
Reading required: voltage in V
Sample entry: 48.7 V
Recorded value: 22.5 V
